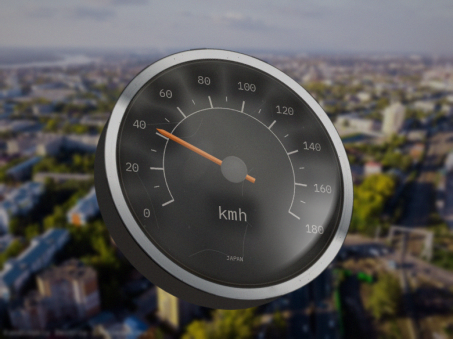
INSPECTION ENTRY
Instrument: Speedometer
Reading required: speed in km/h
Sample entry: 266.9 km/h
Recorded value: 40 km/h
